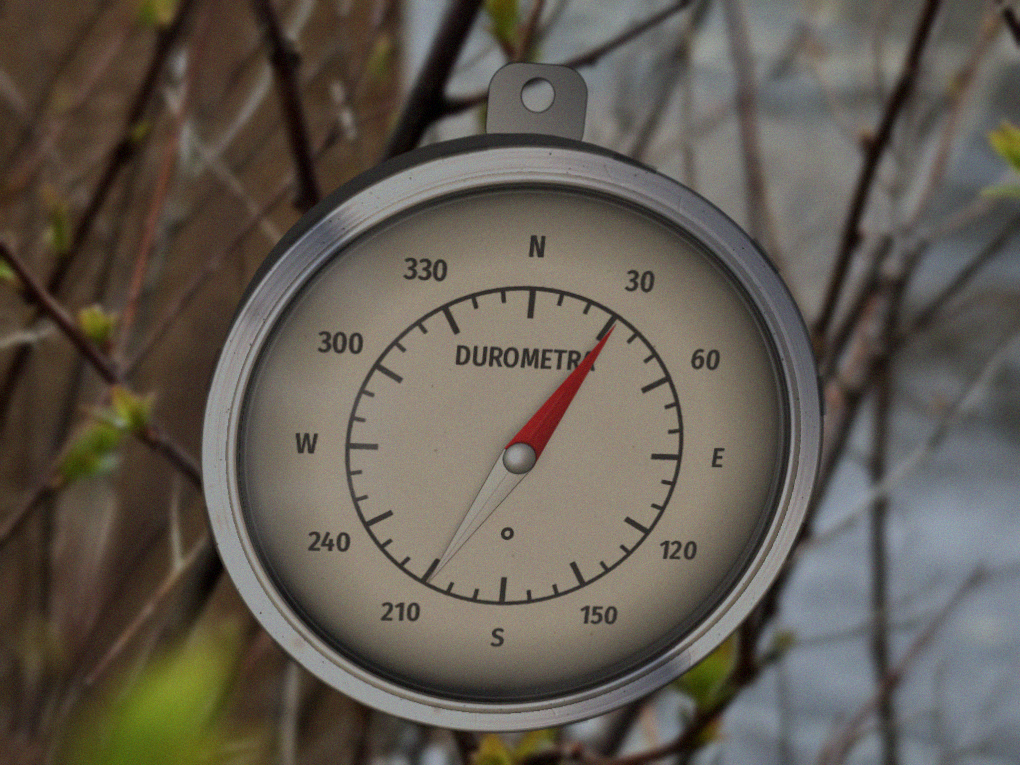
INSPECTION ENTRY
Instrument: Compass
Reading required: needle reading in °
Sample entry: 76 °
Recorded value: 30 °
